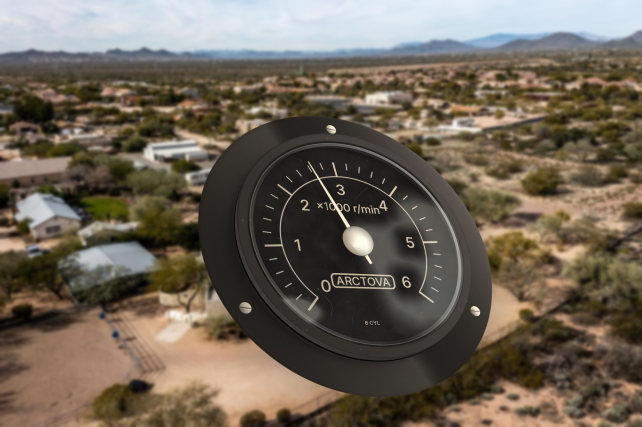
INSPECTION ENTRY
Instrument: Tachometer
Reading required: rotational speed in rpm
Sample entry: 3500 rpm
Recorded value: 2600 rpm
